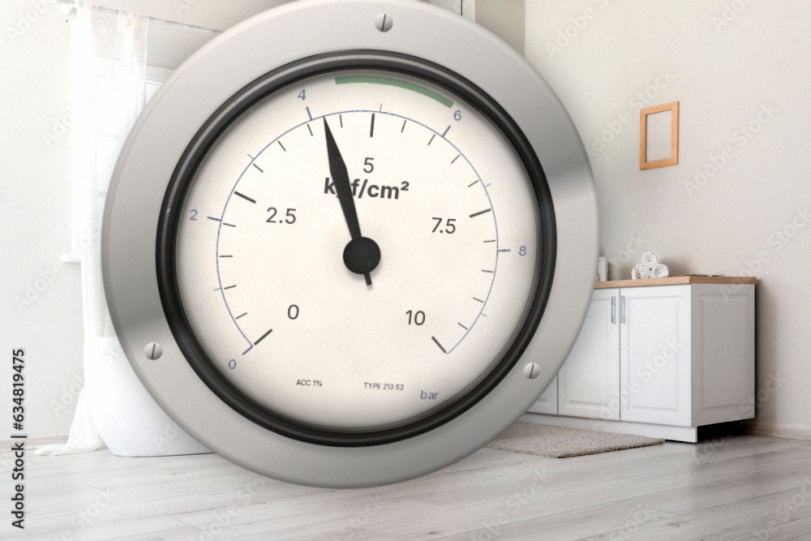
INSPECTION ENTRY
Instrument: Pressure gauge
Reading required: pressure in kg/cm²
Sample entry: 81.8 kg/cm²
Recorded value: 4.25 kg/cm²
